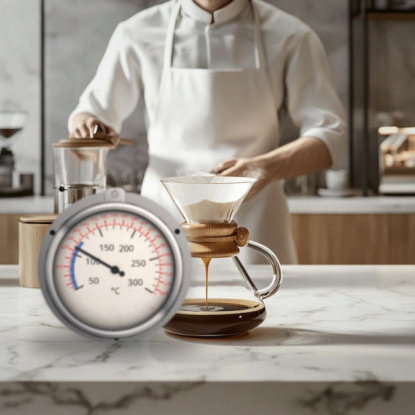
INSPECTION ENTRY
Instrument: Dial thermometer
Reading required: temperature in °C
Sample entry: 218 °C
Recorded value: 110 °C
